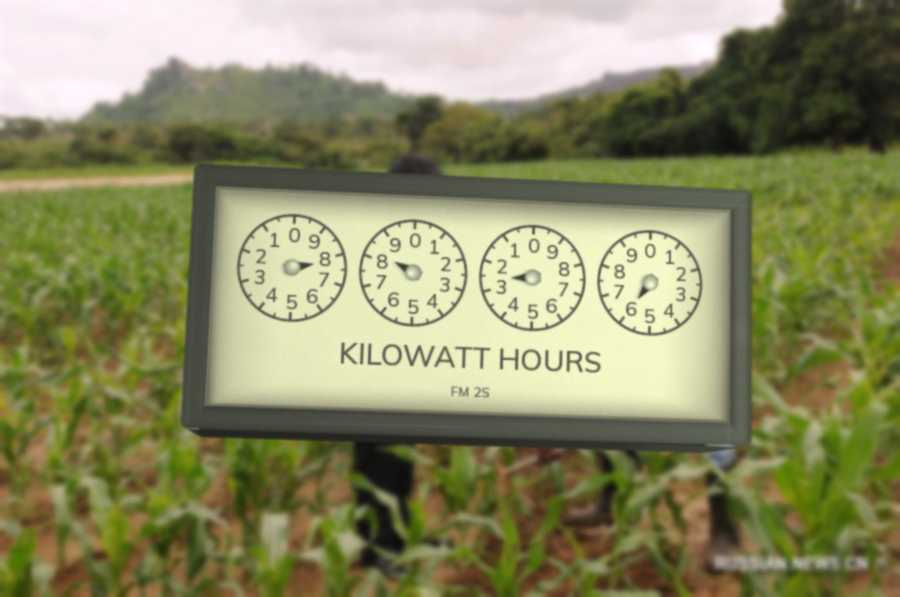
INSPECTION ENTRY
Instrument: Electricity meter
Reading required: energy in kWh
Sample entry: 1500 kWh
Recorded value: 7826 kWh
